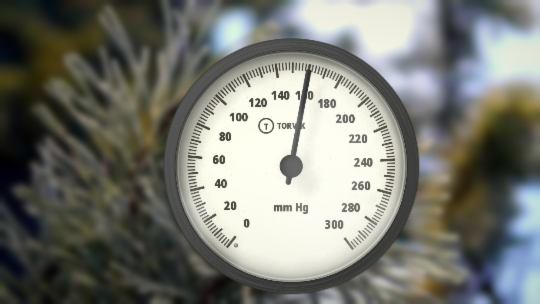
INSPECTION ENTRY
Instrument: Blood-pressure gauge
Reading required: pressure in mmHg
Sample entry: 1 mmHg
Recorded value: 160 mmHg
